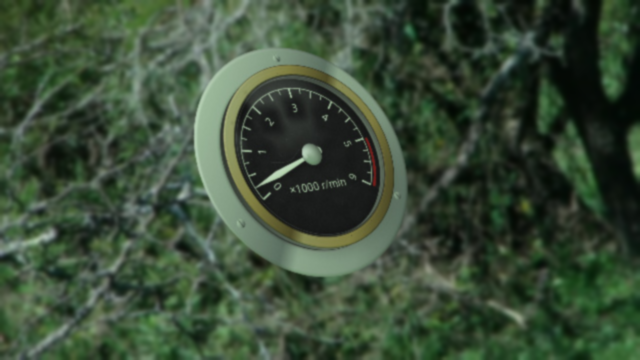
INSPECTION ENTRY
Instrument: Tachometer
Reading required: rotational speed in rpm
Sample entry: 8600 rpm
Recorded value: 250 rpm
